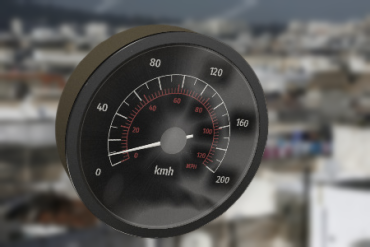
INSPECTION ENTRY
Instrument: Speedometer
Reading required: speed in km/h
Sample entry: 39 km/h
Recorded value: 10 km/h
